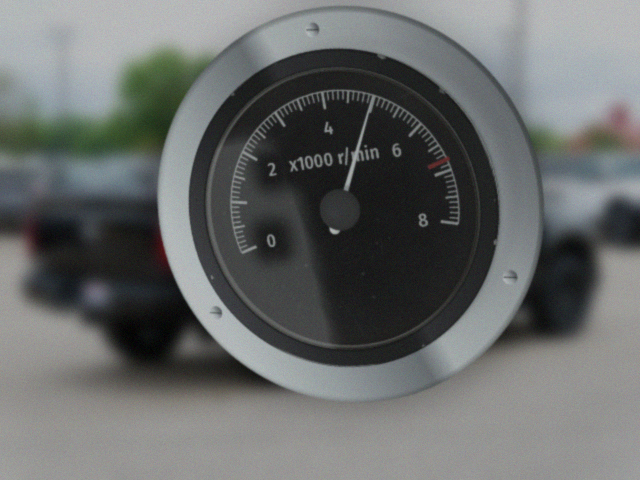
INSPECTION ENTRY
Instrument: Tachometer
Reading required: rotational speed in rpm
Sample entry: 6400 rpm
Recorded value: 5000 rpm
